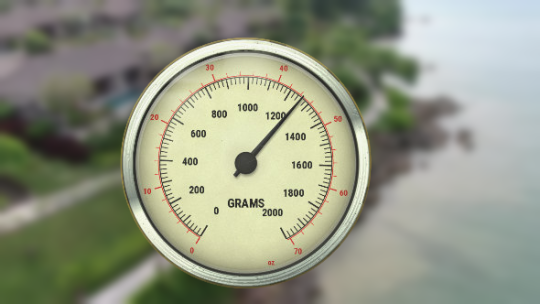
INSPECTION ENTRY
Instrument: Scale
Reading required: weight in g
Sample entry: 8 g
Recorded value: 1260 g
